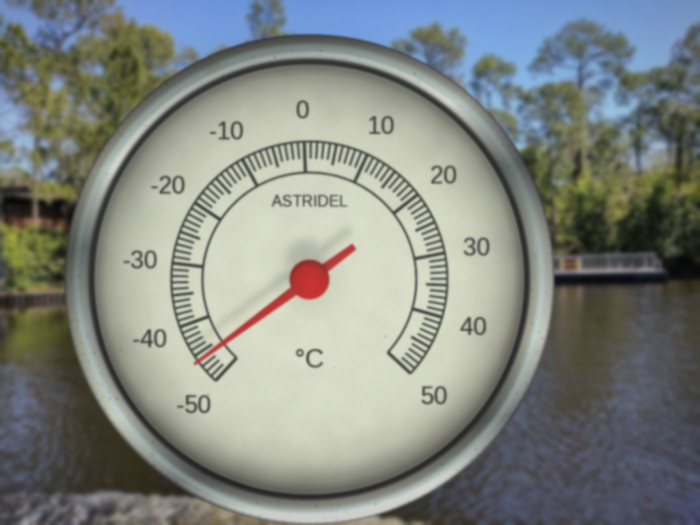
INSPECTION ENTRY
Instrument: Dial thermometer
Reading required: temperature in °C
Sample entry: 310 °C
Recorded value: -46 °C
